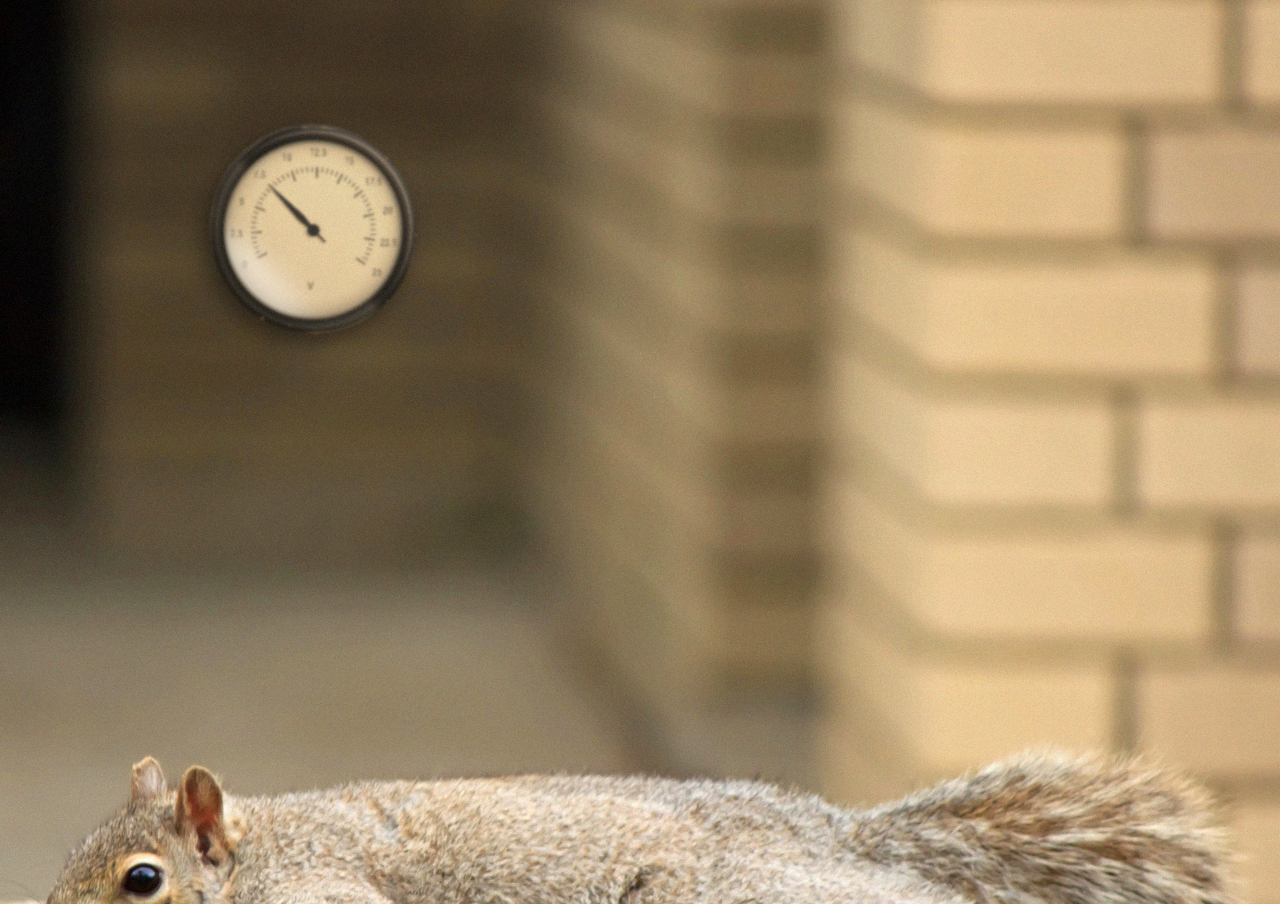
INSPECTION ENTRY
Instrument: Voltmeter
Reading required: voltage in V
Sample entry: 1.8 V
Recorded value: 7.5 V
